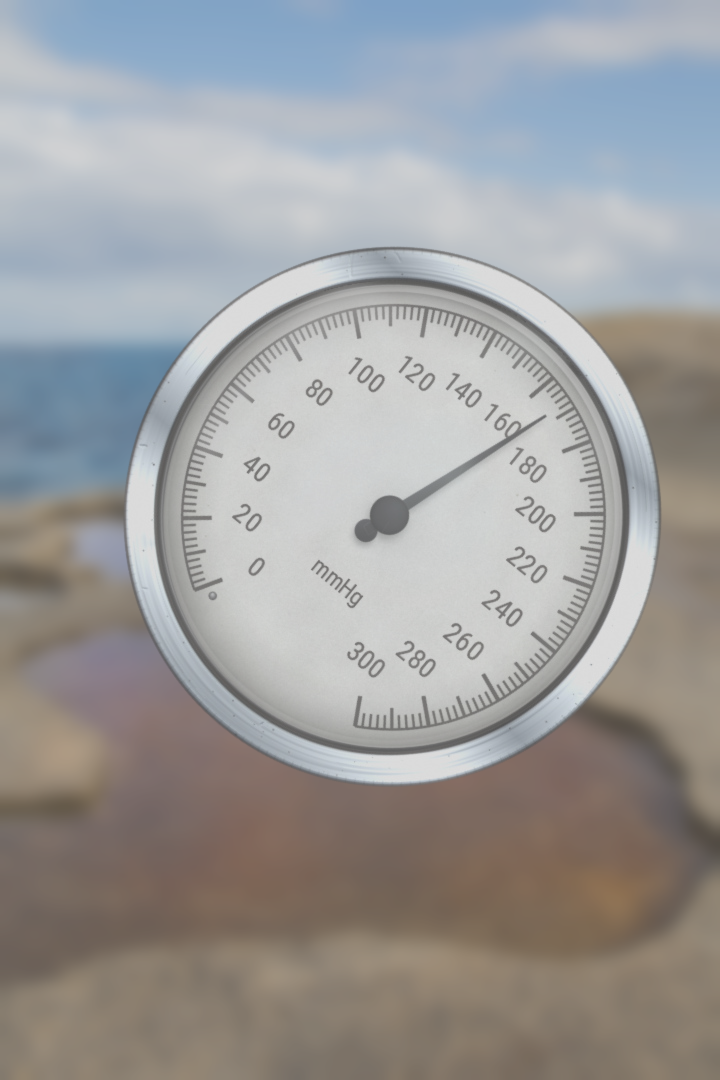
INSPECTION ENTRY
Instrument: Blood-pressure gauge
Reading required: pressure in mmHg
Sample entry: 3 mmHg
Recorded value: 168 mmHg
